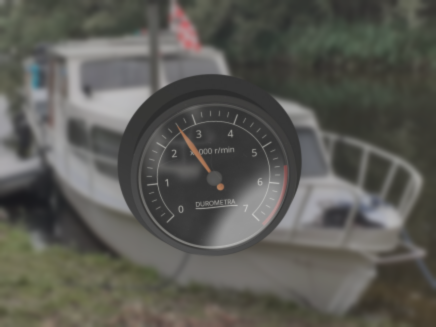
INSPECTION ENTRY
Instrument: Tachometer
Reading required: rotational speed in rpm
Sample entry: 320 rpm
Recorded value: 2600 rpm
